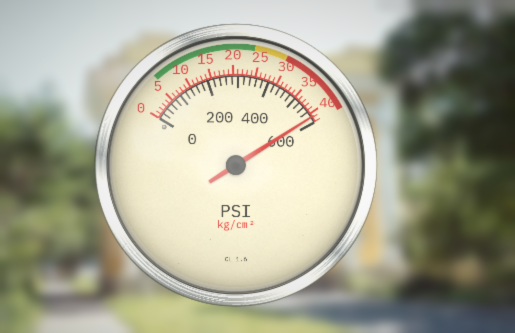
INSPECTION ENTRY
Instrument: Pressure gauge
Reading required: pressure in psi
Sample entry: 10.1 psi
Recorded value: 580 psi
